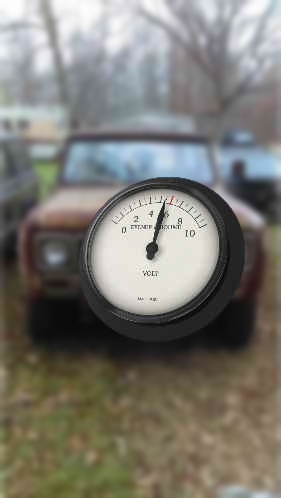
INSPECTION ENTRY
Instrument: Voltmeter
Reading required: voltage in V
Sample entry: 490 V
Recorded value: 5.5 V
